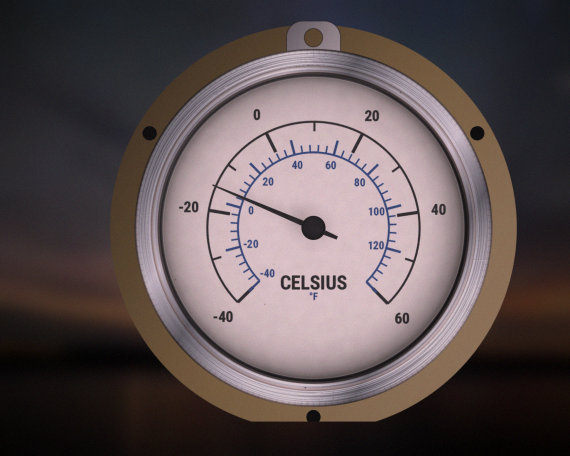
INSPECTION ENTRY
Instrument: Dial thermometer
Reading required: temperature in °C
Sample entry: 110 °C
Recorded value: -15 °C
